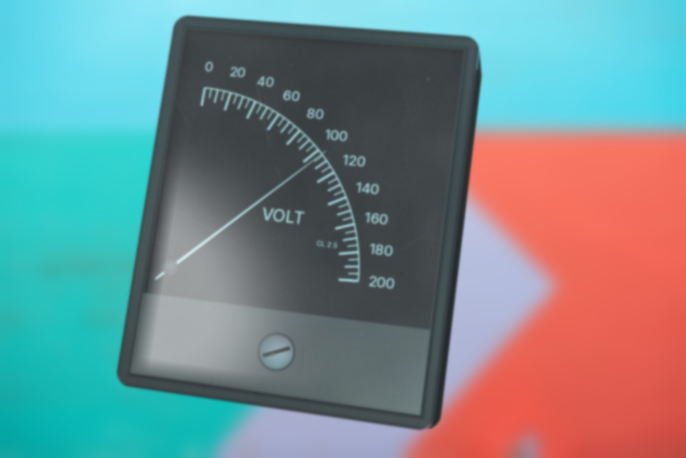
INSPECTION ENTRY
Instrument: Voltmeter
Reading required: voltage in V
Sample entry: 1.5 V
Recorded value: 105 V
